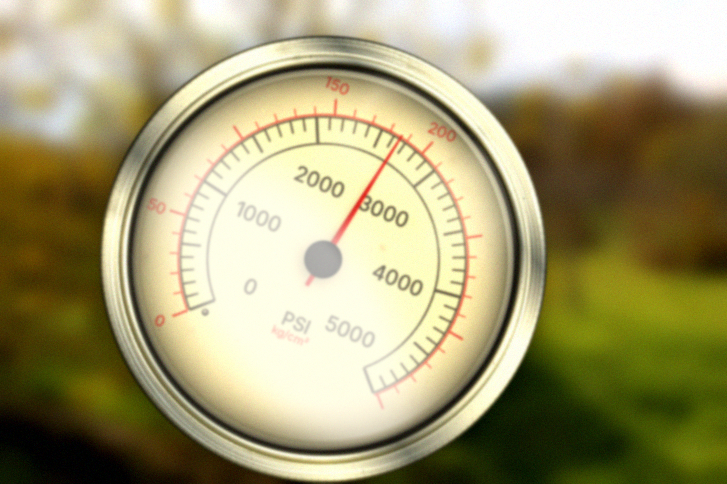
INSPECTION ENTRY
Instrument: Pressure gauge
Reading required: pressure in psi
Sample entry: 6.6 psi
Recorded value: 2650 psi
